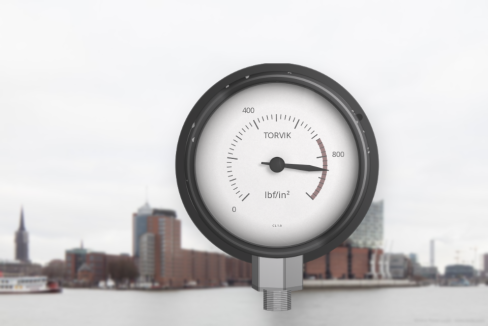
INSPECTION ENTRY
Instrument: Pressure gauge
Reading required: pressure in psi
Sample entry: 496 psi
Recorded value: 860 psi
